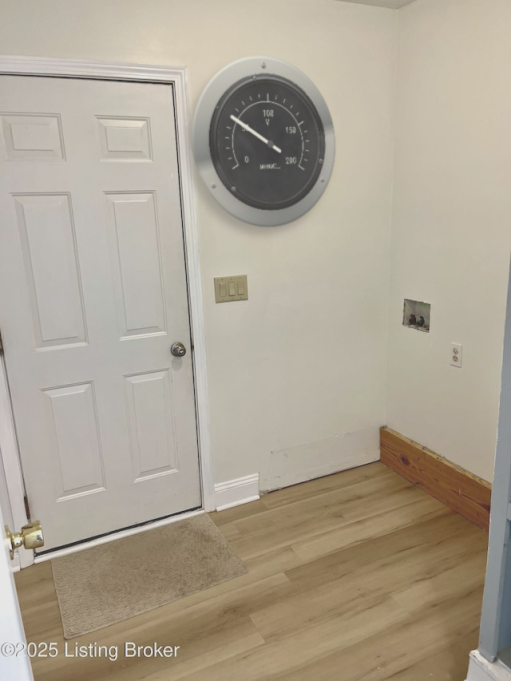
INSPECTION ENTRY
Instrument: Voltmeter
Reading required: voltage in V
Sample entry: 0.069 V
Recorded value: 50 V
